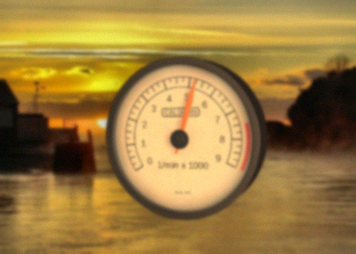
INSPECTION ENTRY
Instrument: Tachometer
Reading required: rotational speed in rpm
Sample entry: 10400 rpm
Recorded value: 5250 rpm
